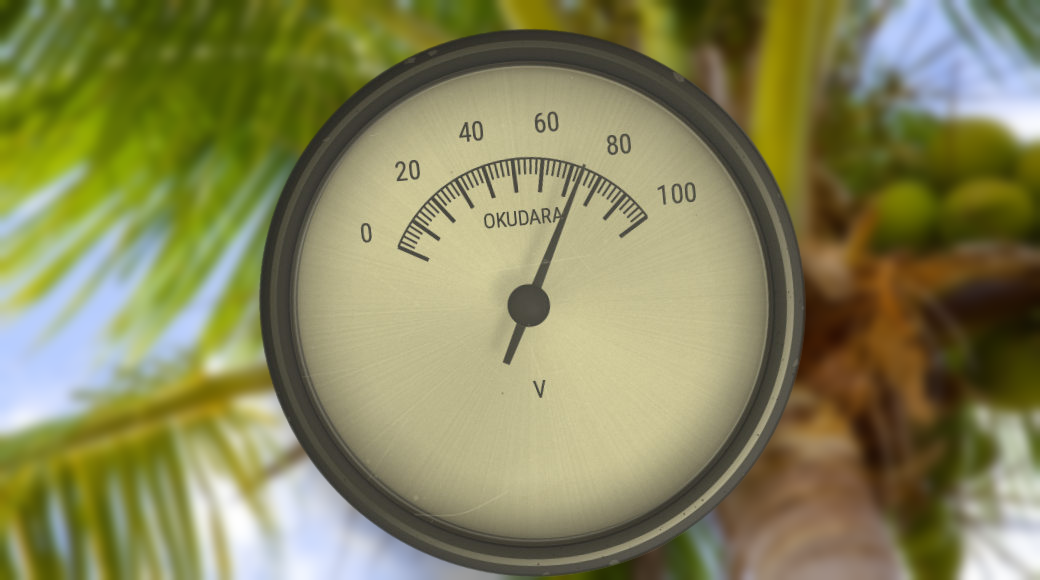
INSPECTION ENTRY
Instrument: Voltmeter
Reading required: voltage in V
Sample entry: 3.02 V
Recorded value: 74 V
